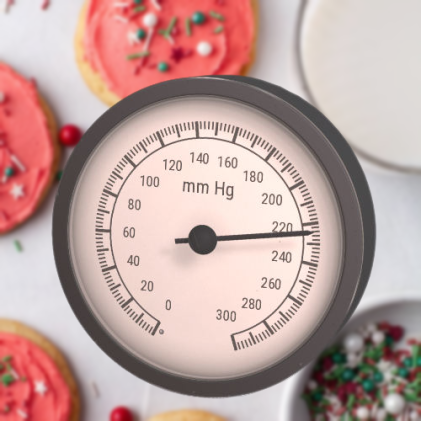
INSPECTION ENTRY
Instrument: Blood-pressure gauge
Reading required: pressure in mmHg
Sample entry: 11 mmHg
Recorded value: 224 mmHg
